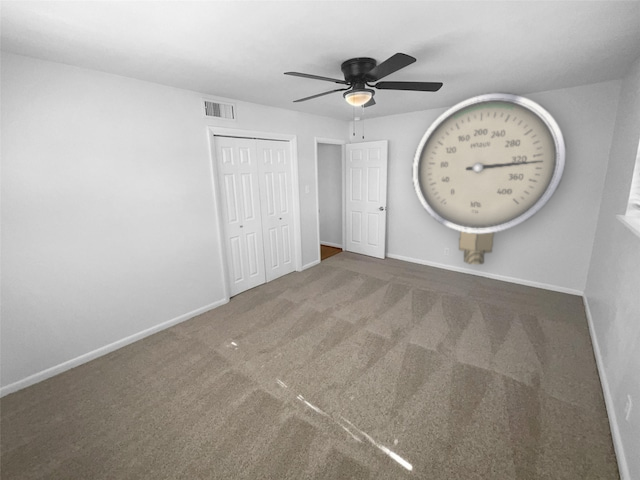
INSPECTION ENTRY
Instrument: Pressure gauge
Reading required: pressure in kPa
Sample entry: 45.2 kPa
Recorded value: 330 kPa
